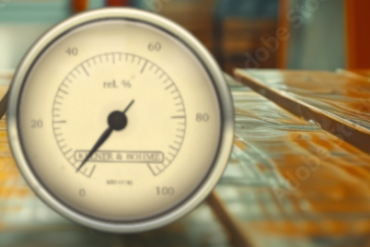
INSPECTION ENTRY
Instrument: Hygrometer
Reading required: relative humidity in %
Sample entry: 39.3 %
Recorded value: 4 %
